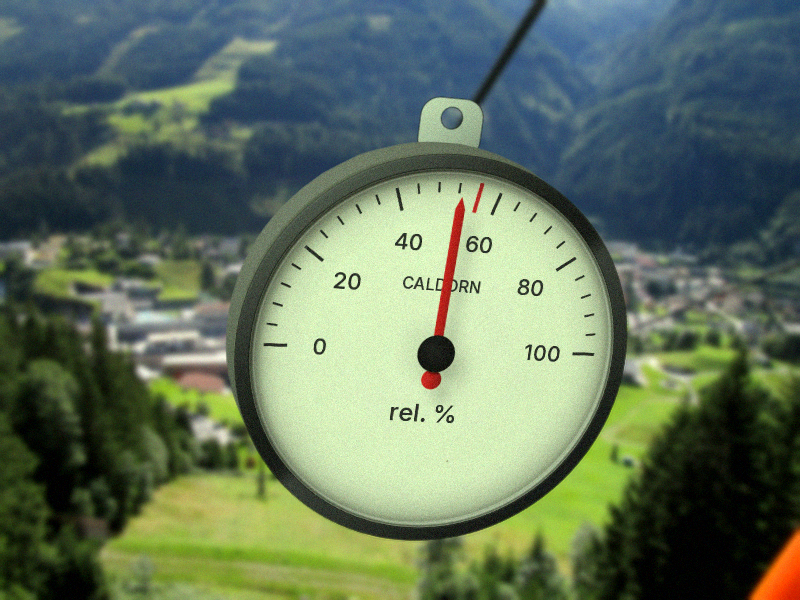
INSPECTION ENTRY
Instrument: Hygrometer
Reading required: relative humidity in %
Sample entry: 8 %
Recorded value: 52 %
